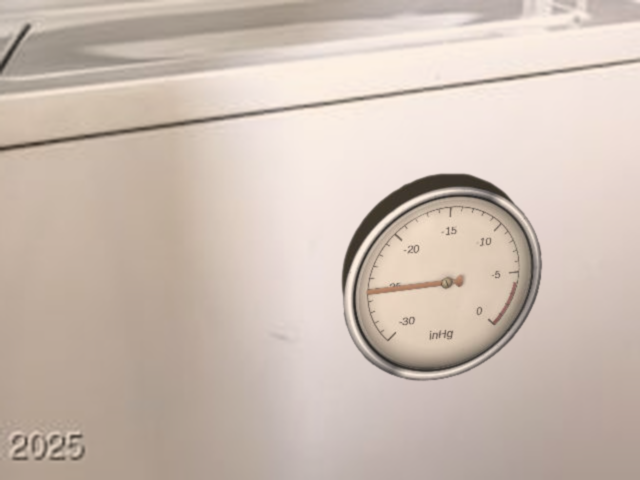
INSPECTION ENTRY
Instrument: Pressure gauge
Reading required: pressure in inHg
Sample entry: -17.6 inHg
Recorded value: -25 inHg
